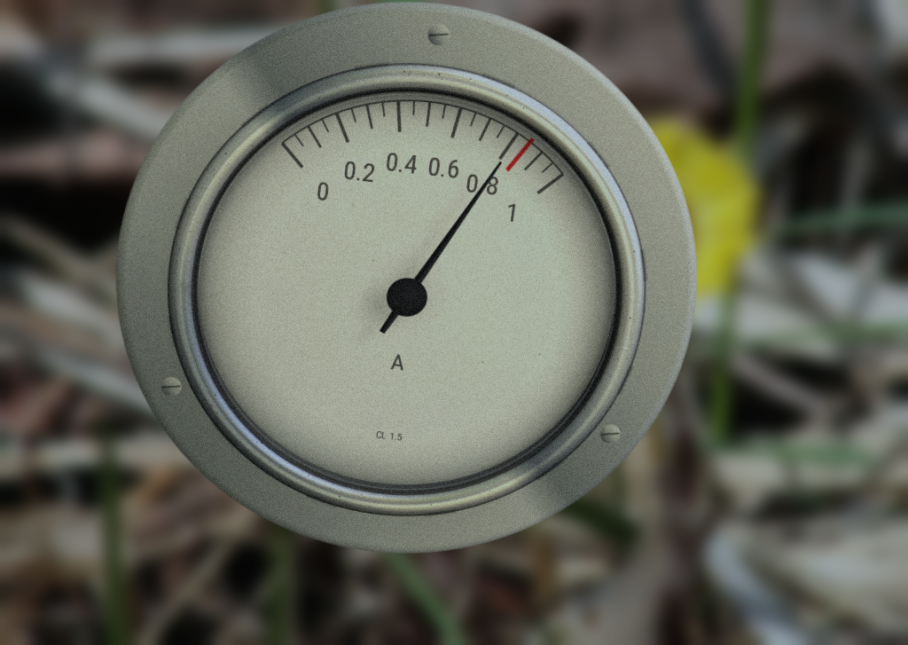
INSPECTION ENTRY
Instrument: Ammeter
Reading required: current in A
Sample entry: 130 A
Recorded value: 0.8 A
